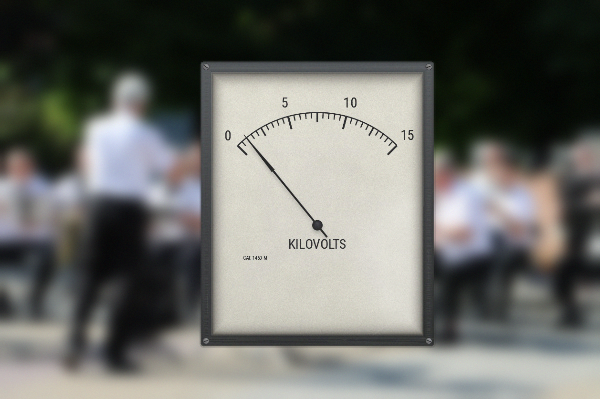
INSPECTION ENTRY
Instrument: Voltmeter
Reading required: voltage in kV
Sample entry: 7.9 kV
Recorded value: 1 kV
